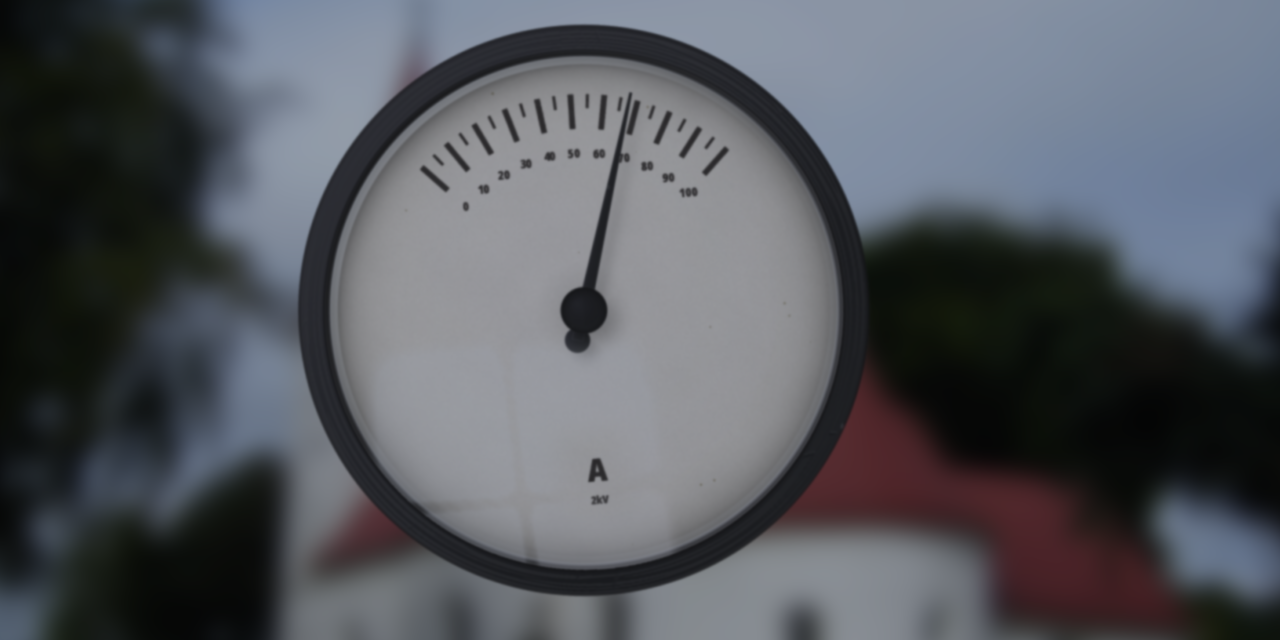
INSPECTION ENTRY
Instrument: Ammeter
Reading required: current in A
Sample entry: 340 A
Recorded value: 67.5 A
